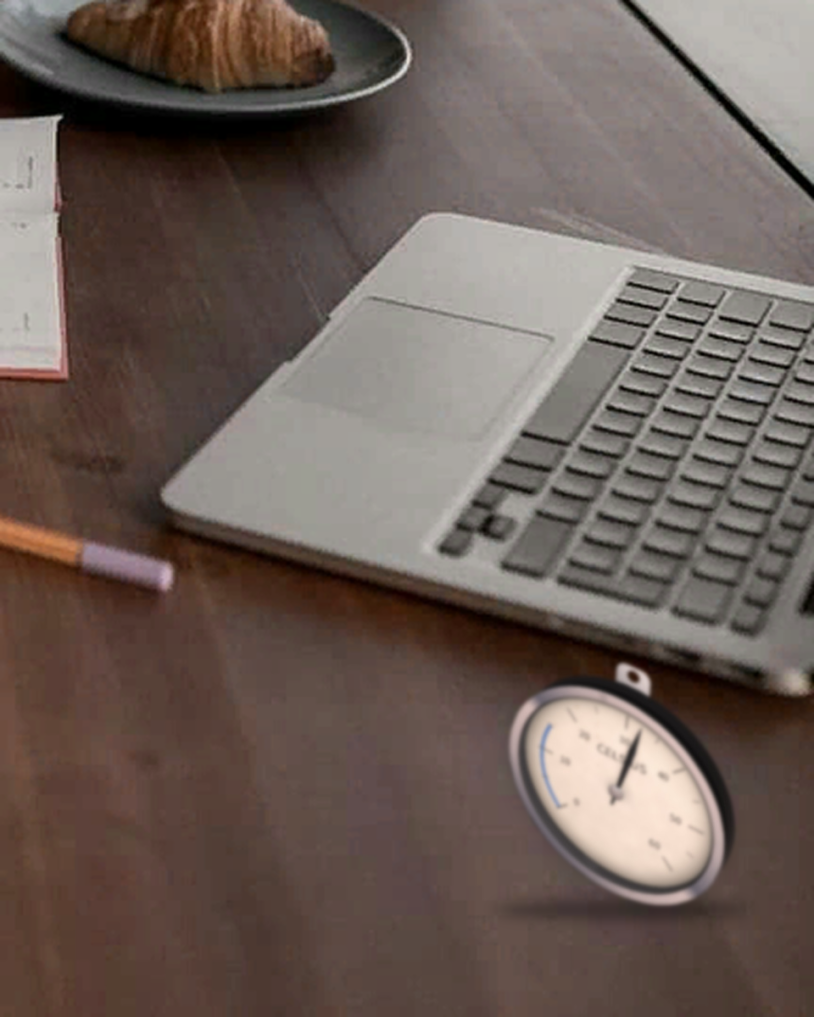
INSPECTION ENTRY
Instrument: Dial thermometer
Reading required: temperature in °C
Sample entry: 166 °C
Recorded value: 32.5 °C
